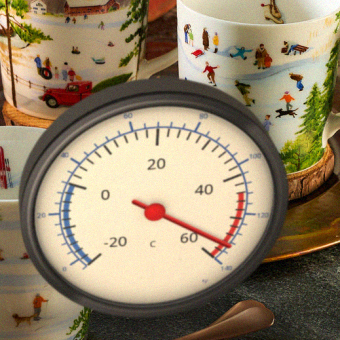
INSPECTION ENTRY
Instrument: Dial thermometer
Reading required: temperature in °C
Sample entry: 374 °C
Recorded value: 56 °C
